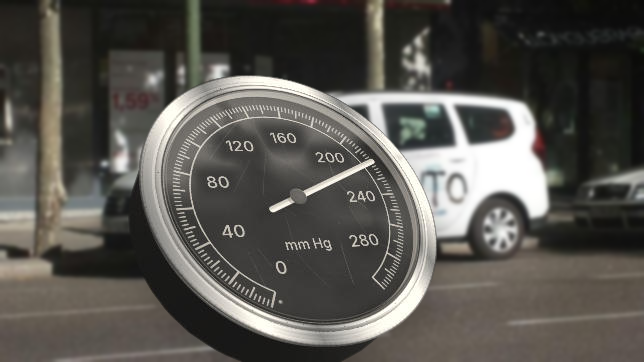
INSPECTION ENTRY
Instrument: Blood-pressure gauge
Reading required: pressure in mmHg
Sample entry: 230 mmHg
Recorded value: 220 mmHg
